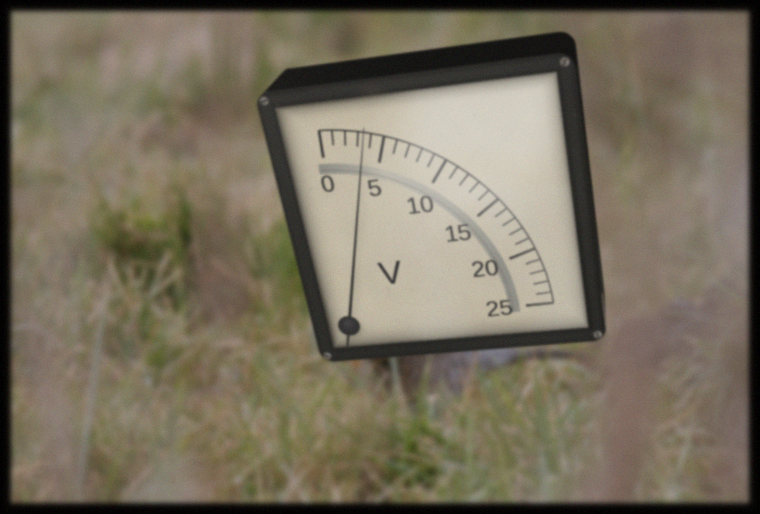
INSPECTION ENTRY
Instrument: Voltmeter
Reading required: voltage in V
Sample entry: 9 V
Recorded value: 3.5 V
